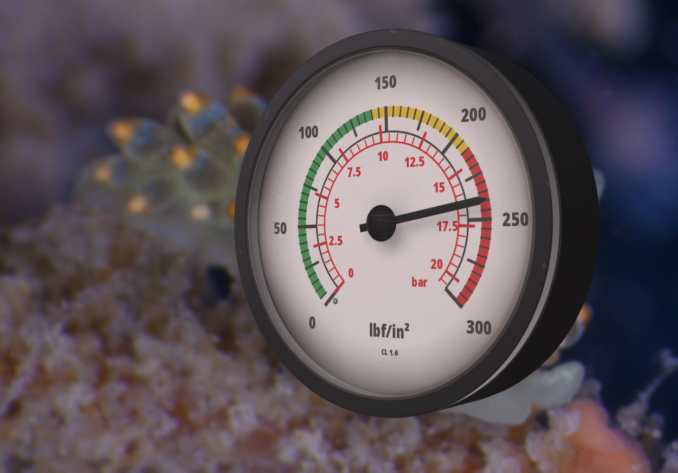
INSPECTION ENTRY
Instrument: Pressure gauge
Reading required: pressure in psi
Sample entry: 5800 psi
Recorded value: 240 psi
